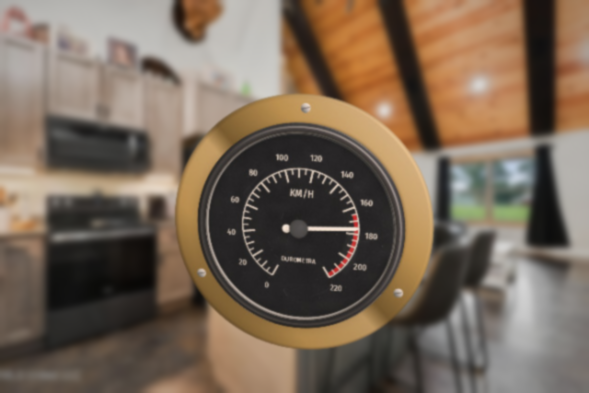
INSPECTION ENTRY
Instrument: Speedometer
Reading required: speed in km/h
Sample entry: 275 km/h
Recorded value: 175 km/h
